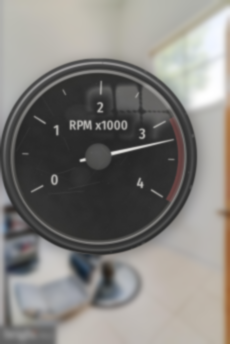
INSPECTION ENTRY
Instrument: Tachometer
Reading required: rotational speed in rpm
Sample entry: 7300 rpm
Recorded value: 3250 rpm
